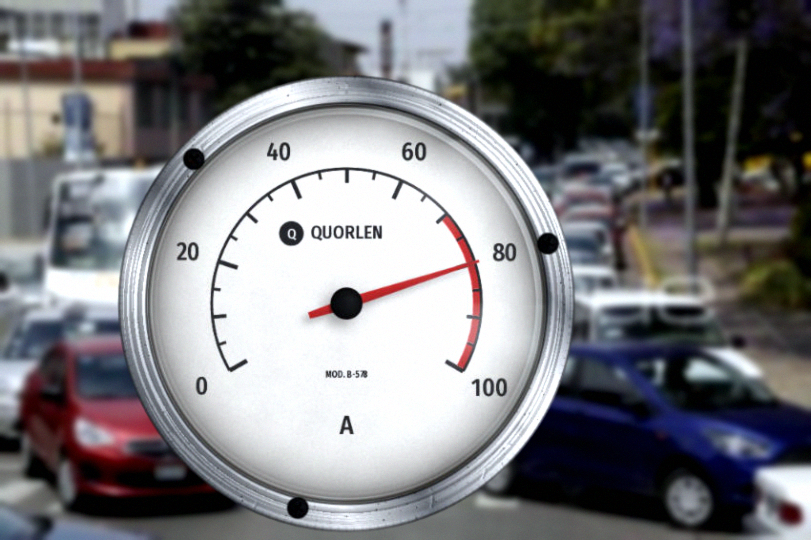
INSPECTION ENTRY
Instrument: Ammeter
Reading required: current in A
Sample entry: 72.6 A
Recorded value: 80 A
